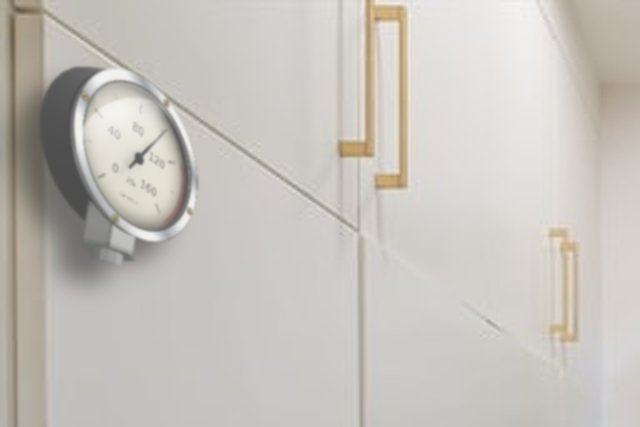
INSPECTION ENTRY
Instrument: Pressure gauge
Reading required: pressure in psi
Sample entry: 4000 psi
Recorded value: 100 psi
